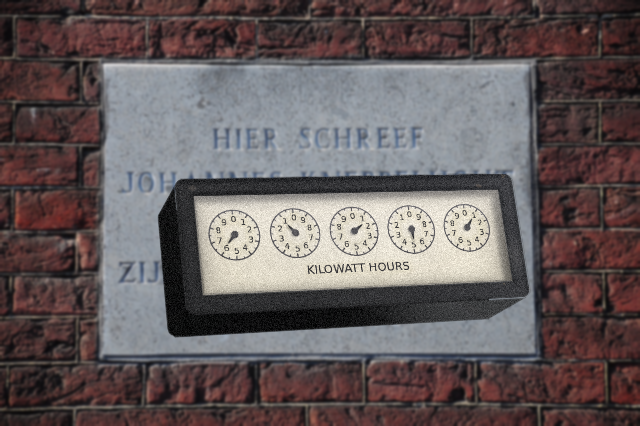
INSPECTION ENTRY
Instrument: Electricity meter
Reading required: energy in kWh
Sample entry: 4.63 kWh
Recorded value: 61151 kWh
